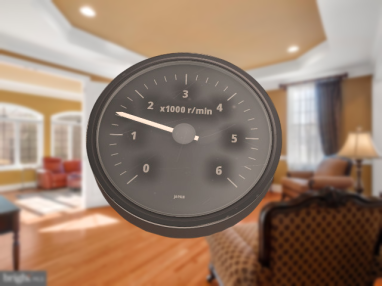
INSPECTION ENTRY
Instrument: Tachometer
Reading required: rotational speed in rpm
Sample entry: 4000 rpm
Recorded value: 1400 rpm
